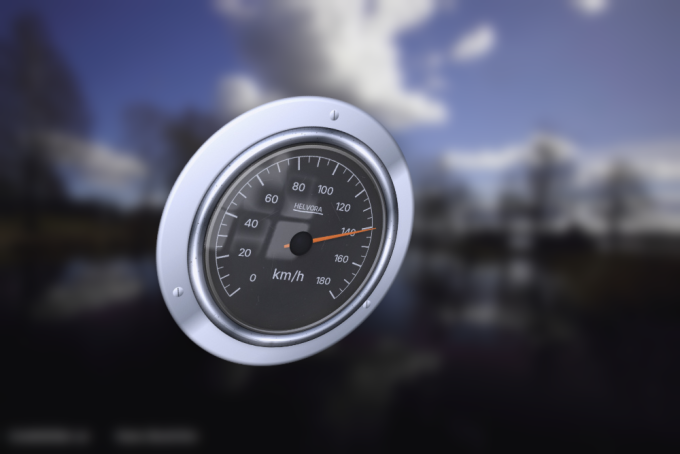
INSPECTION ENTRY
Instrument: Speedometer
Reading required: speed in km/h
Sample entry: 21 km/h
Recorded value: 140 km/h
